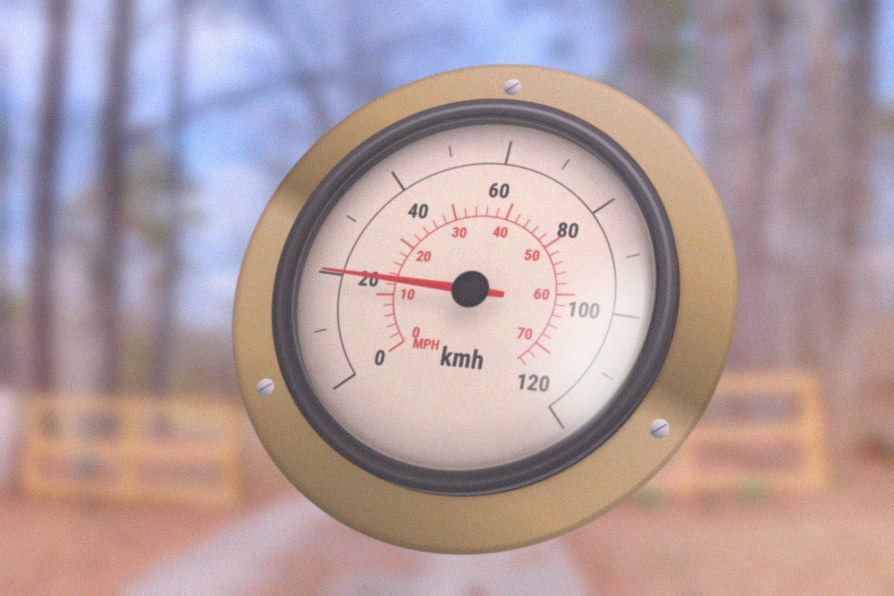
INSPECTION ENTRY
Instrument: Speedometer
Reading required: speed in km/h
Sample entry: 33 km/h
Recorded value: 20 km/h
